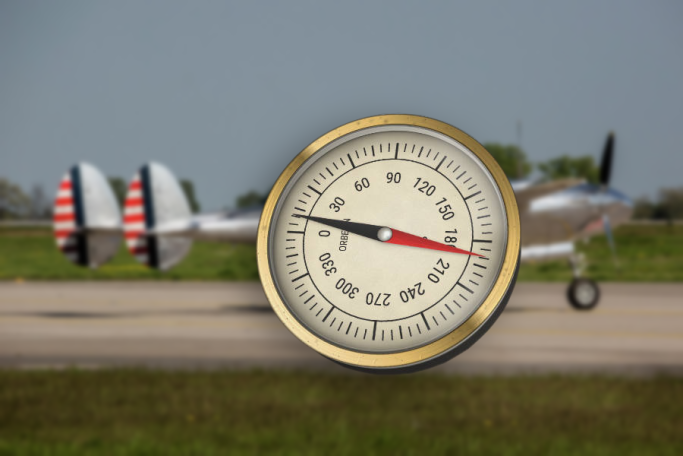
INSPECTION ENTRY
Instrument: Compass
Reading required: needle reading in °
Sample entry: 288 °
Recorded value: 190 °
